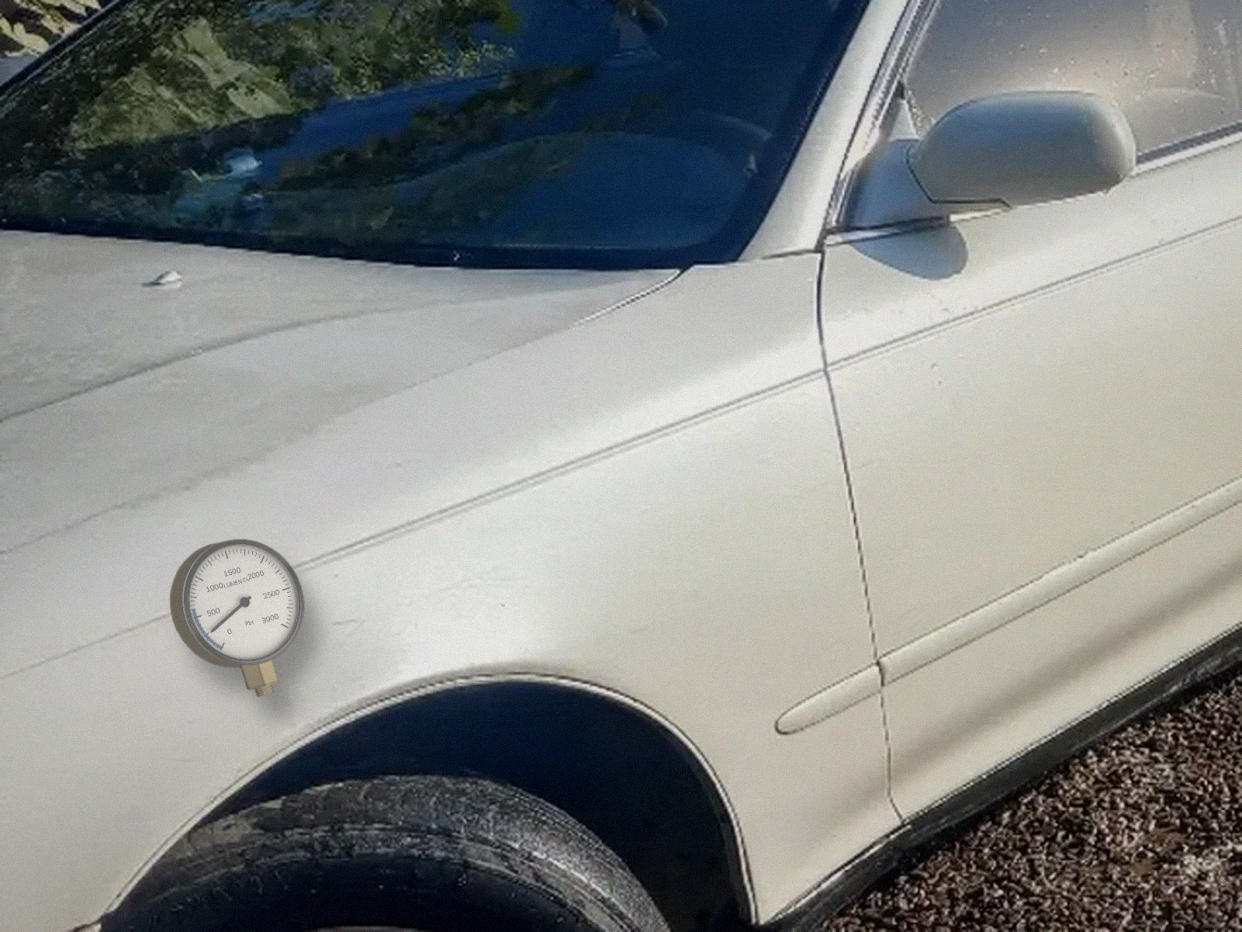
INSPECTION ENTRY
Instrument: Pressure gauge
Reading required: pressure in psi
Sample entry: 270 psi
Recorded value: 250 psi
